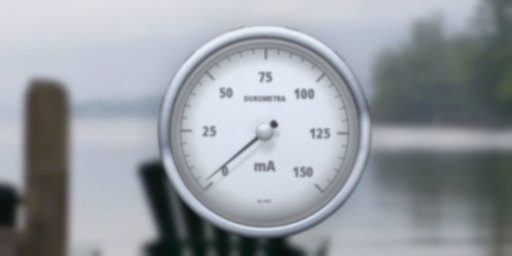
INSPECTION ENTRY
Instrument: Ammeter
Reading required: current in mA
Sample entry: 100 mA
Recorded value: 2.5 mA
